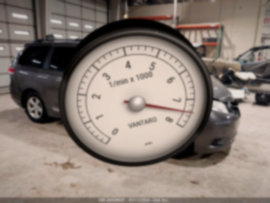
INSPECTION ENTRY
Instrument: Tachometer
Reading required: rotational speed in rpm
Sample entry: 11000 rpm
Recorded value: 7400 rpm
